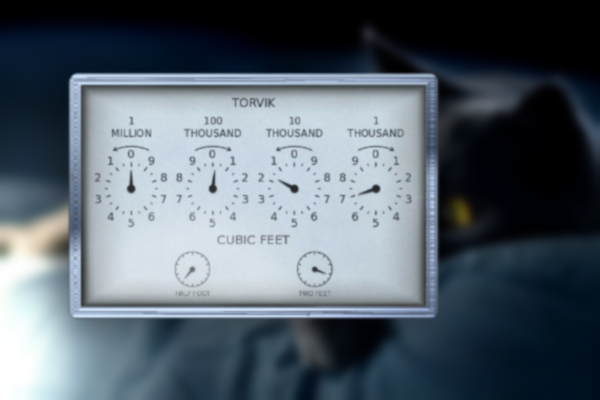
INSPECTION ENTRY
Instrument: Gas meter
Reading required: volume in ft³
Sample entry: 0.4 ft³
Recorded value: 1700 ft³
